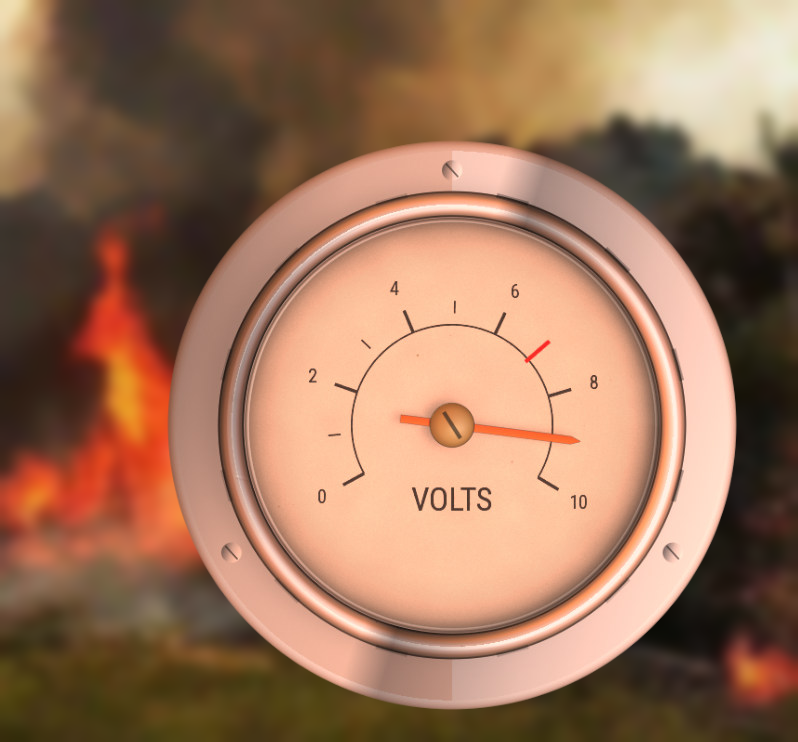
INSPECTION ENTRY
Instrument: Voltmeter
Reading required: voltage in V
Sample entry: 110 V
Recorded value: 9 V
